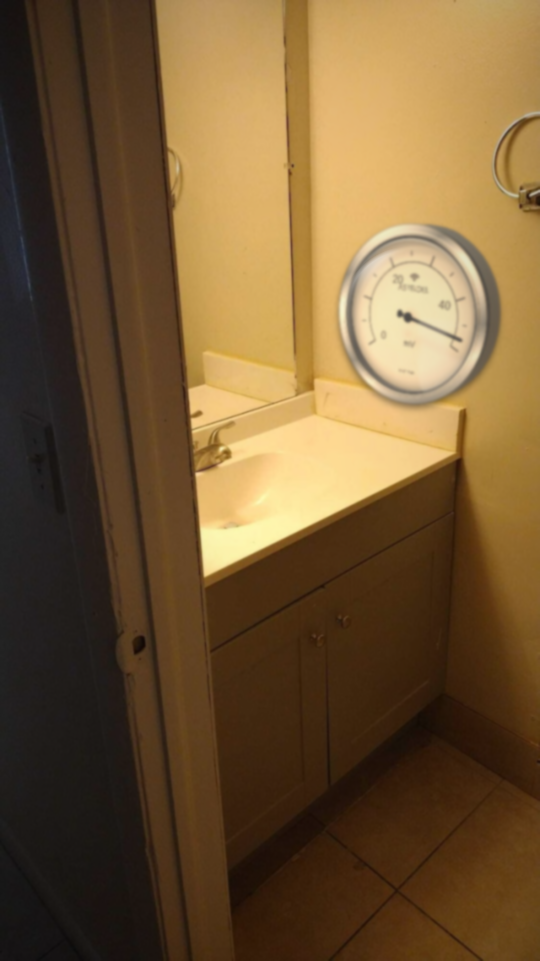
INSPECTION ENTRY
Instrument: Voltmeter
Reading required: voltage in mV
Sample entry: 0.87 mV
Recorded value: 47.5 mV
